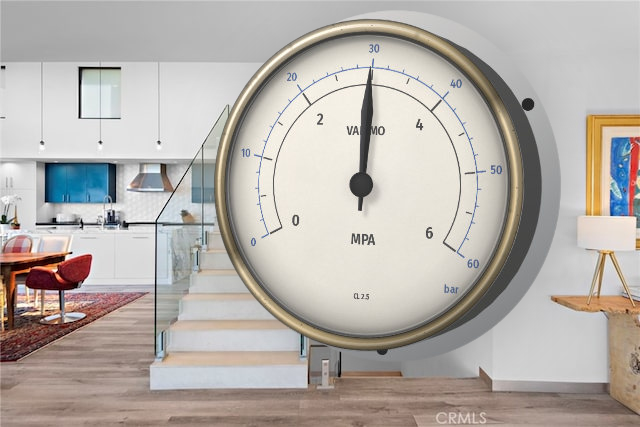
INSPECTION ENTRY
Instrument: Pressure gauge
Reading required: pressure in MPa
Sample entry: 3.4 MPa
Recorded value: 3 MPa
